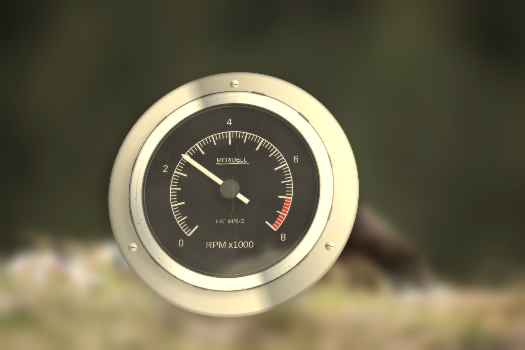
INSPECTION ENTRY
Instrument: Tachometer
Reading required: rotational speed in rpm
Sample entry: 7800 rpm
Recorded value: 2500 rpm
